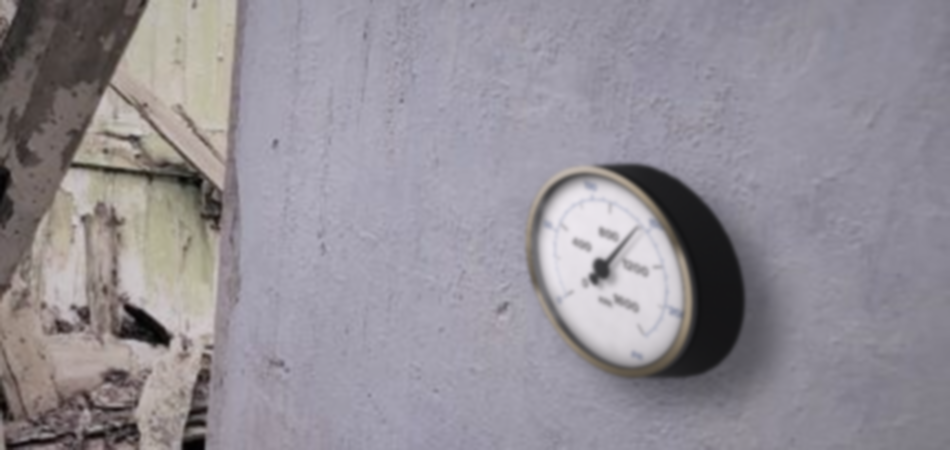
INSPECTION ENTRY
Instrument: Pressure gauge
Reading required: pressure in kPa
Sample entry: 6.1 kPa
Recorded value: 1000 kPa
